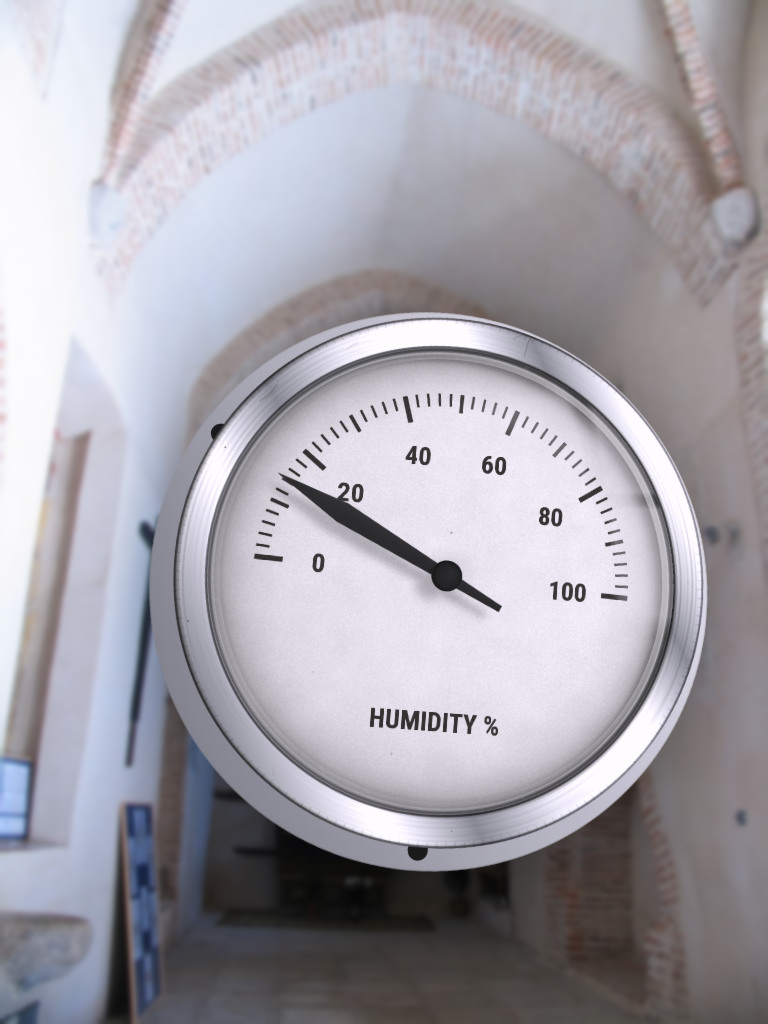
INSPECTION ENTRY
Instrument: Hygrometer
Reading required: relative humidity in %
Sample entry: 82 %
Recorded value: 14 %
